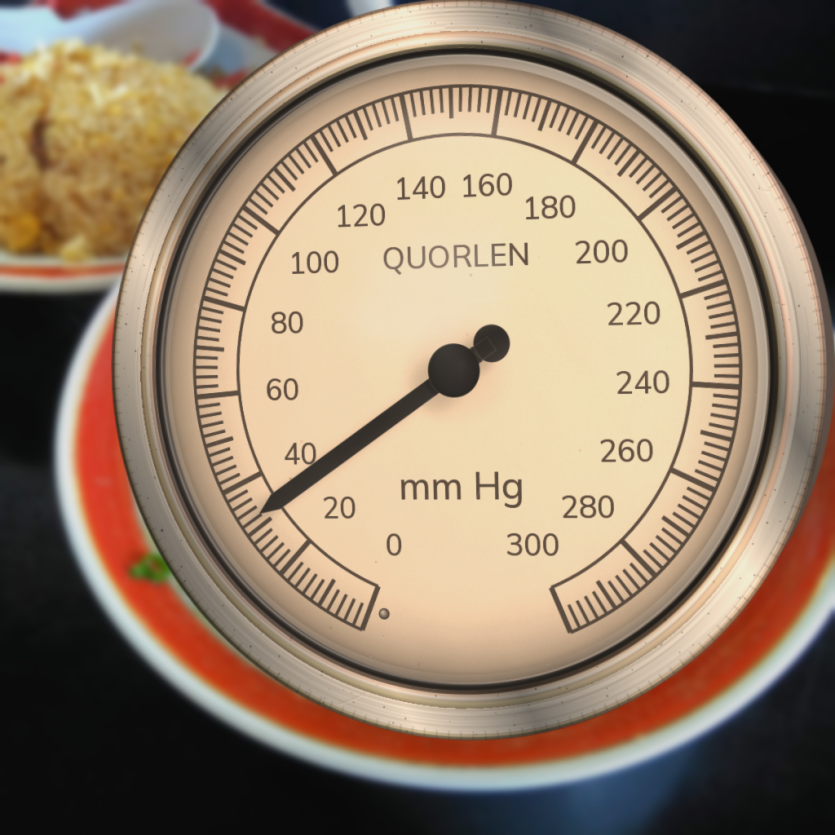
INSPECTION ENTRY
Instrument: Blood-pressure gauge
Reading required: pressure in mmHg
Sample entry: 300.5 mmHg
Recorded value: 32 mmHg
